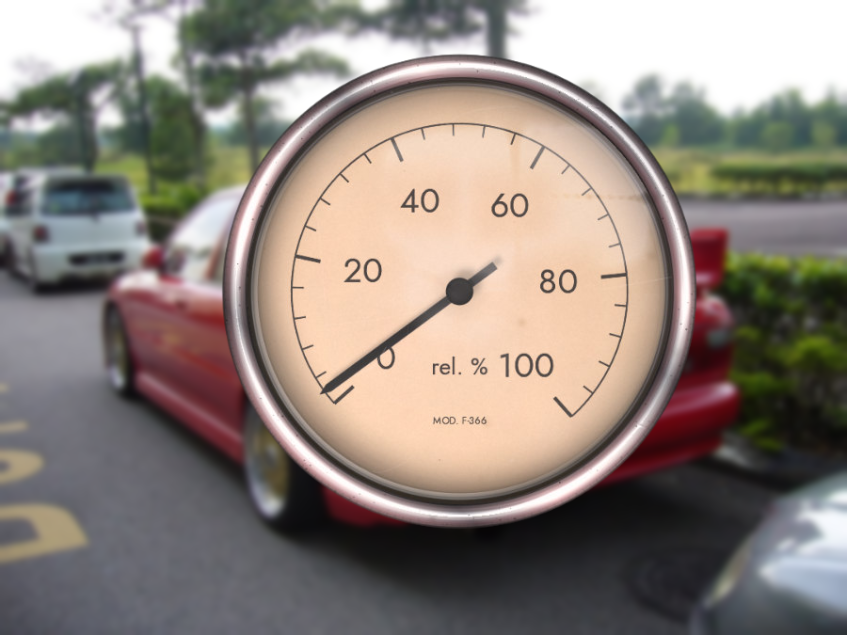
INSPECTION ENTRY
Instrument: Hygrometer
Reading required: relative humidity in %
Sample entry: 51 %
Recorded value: 2 %
